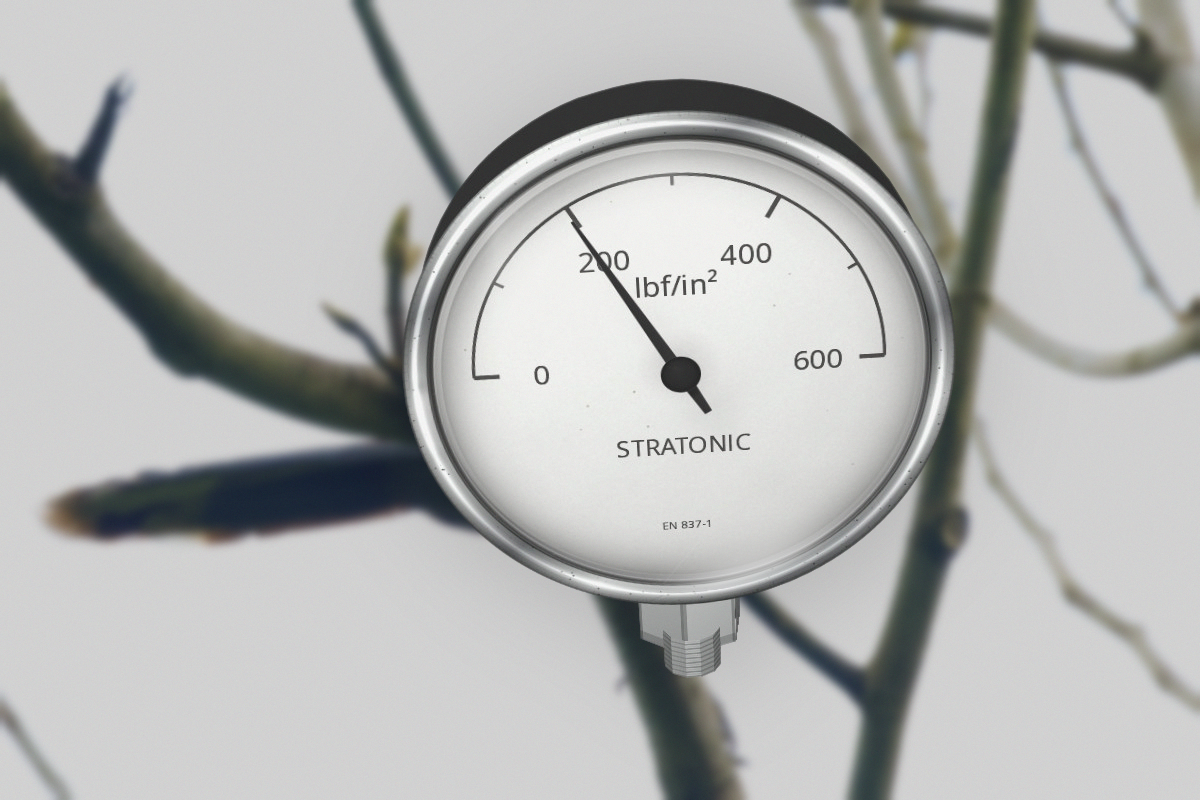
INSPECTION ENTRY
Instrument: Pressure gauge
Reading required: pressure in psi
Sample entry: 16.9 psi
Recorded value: 200 psi
